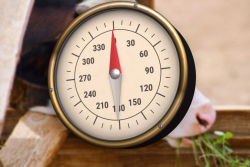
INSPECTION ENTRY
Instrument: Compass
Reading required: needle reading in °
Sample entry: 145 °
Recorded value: 0 °
